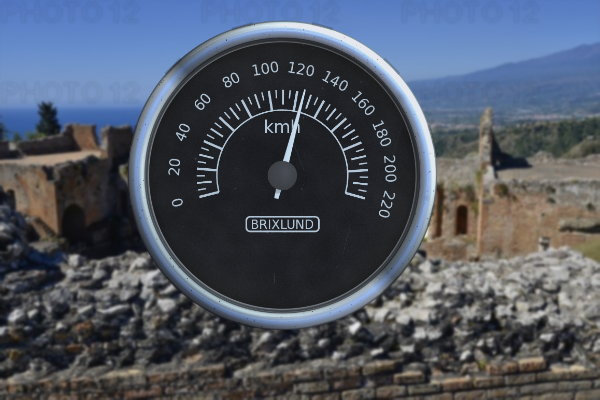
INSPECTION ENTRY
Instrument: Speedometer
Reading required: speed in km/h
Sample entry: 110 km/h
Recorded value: 125 km/h
